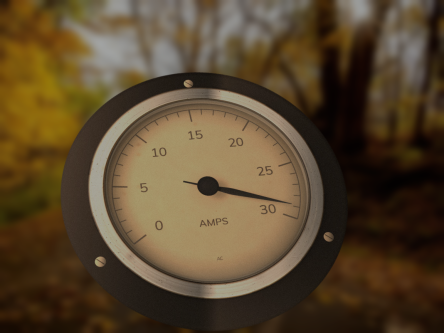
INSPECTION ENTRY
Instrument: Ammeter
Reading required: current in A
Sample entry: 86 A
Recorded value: 29 A
